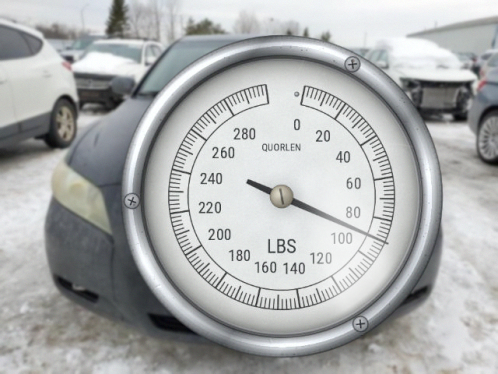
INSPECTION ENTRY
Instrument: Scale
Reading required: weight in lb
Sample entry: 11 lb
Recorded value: 90 lb
